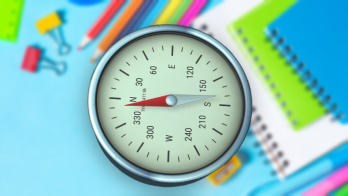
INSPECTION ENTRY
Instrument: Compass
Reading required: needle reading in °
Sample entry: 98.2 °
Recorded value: 350 °
